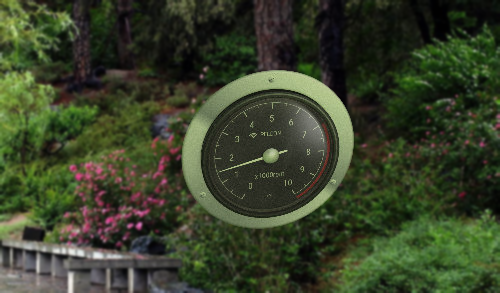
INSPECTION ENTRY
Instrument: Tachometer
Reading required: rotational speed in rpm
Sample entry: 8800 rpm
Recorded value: 1500 rpm
